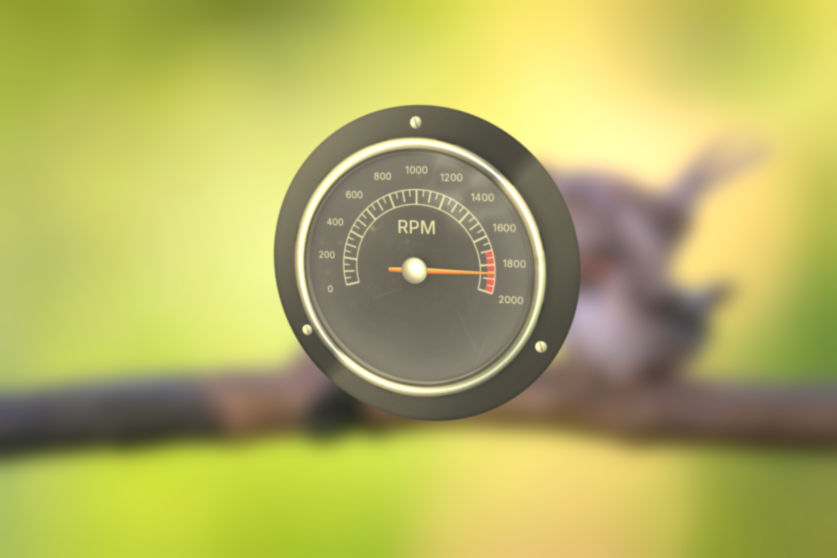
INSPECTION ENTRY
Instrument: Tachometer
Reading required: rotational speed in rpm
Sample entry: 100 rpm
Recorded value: 1850 rpm
